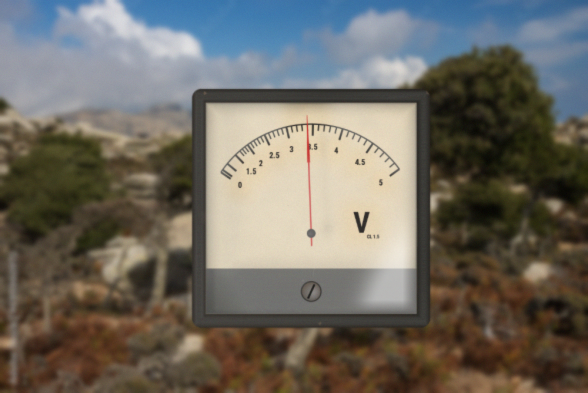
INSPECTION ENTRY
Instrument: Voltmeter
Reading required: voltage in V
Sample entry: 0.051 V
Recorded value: 3.4 V
